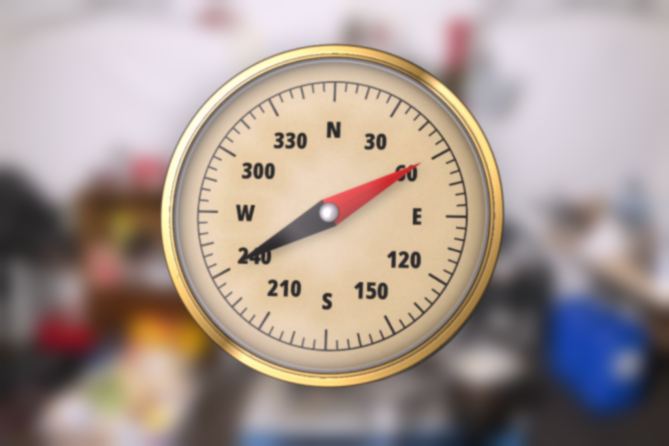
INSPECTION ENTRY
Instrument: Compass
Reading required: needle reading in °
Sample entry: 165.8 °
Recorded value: 60 °
